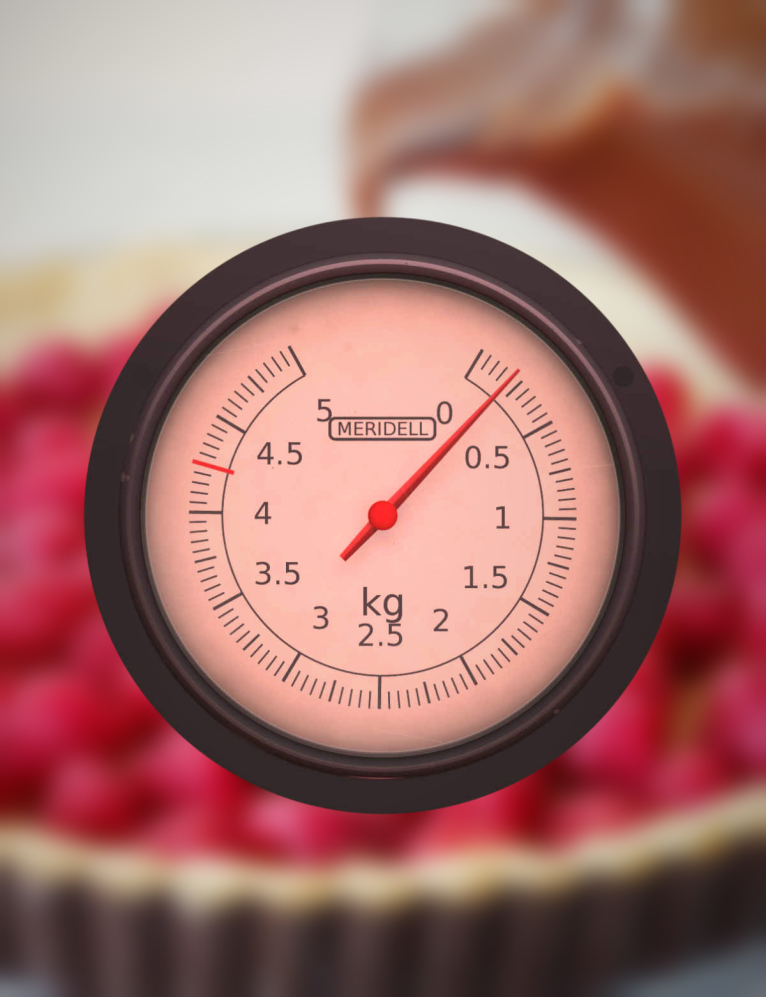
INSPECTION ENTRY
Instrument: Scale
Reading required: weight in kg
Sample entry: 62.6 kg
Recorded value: 0.2 kg
